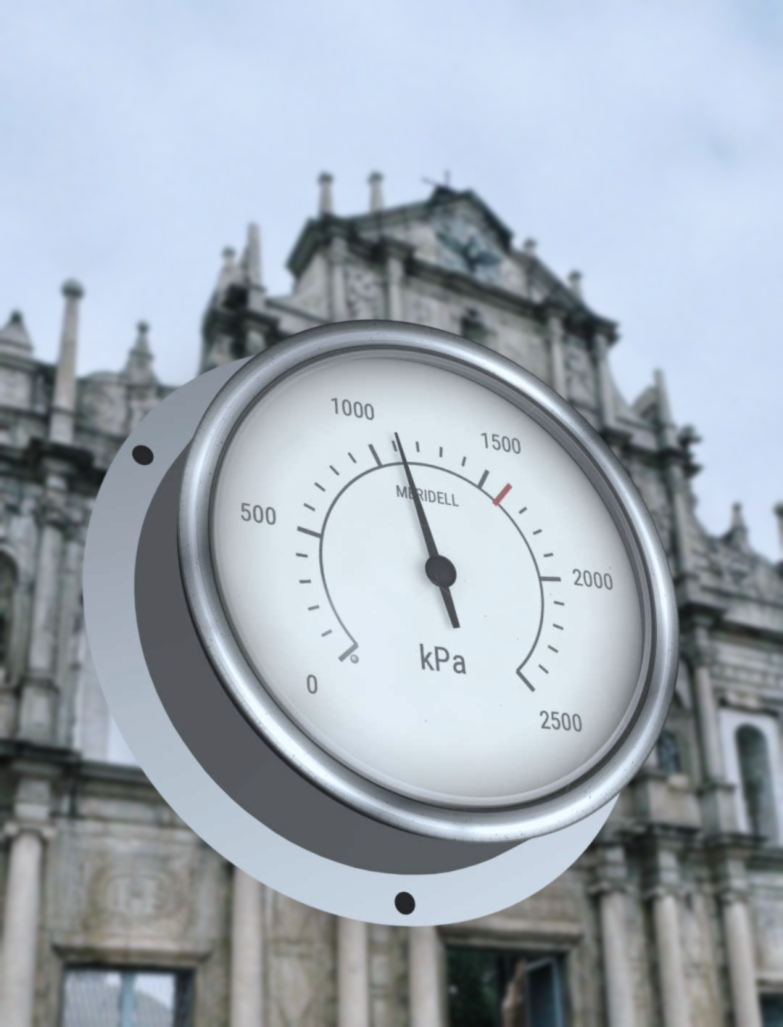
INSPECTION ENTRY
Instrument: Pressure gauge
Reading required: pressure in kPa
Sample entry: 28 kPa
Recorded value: 1100 kPa
